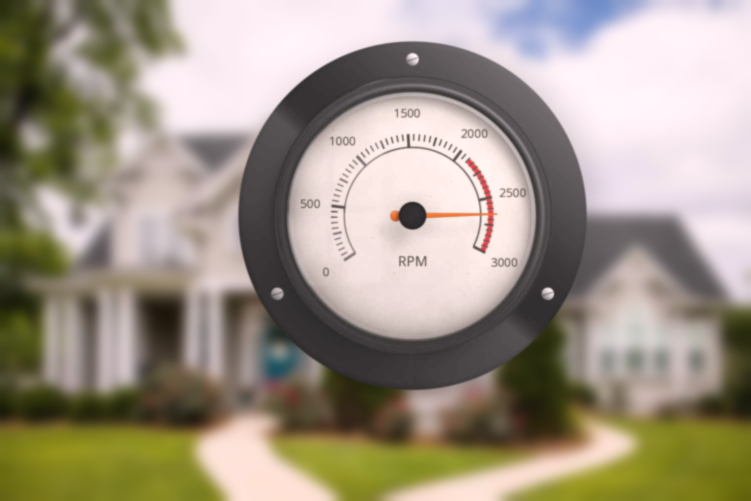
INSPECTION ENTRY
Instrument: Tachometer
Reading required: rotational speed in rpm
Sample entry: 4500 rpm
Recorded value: 2650 rpm
